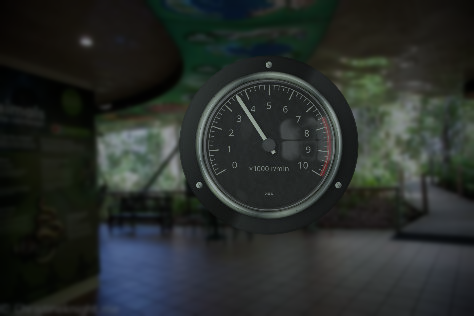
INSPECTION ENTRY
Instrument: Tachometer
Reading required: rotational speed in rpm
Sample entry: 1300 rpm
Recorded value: 3600 rpm
